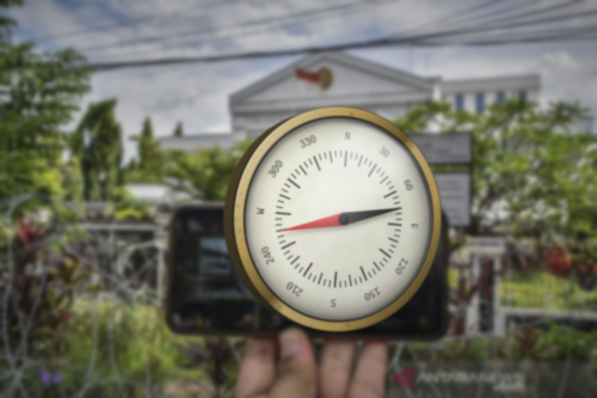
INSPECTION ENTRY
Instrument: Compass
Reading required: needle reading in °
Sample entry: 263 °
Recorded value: 255 °
